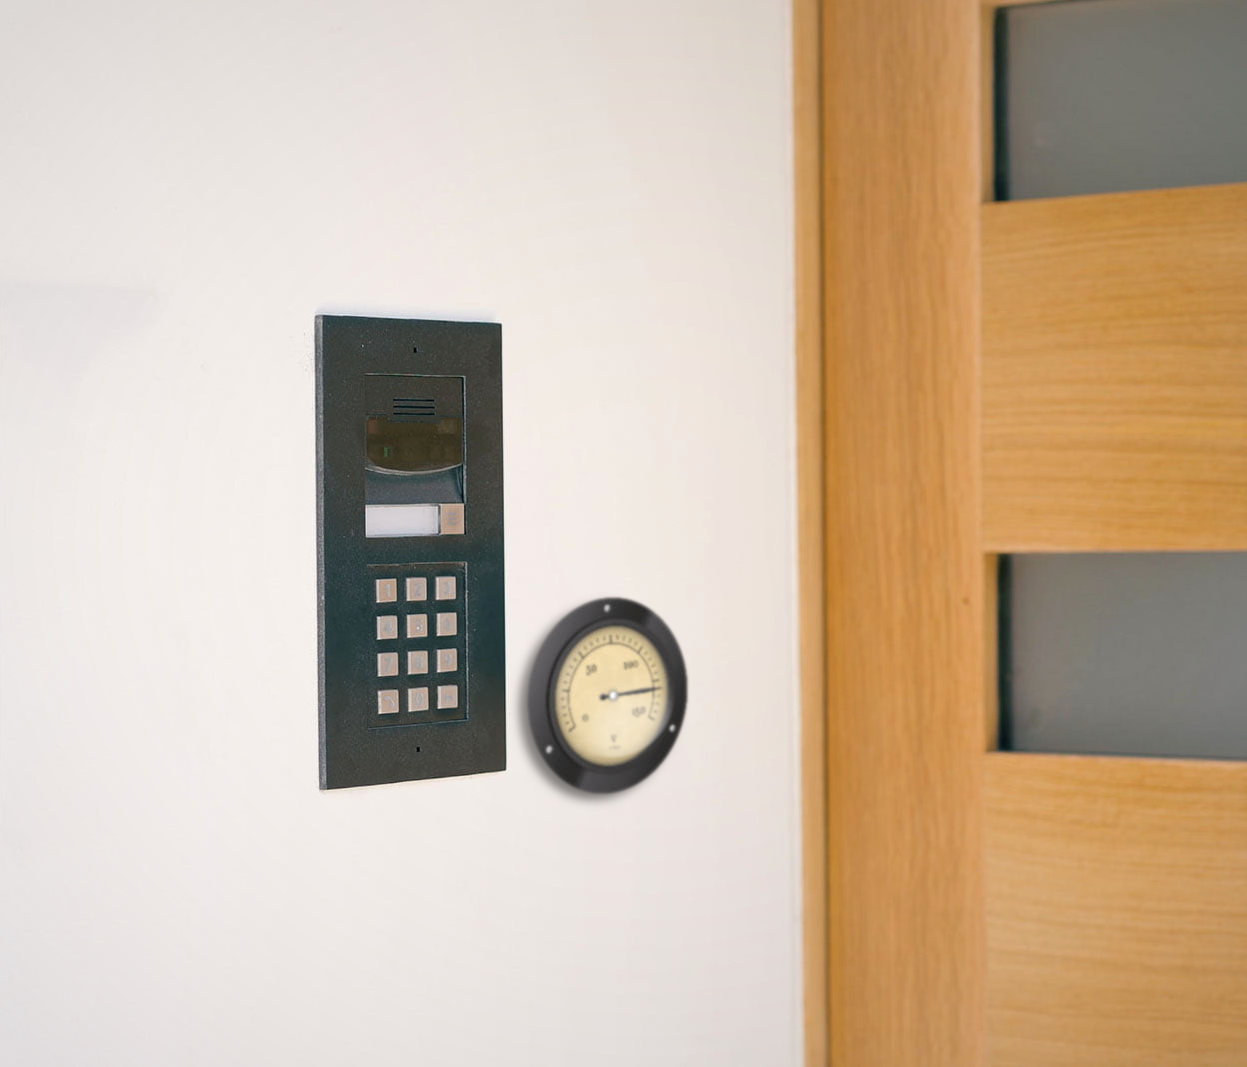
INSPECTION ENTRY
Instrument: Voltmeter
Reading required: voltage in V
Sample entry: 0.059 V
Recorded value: 130 V
